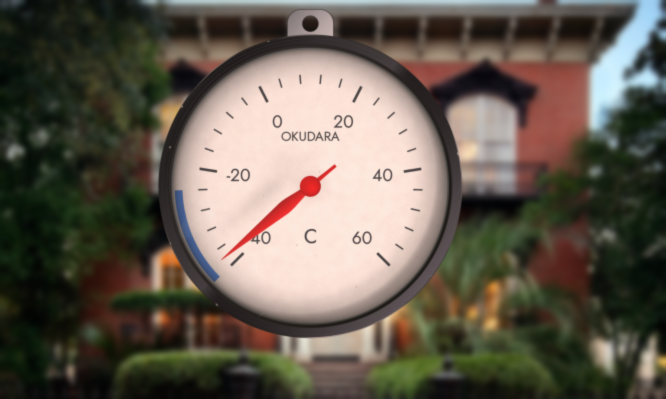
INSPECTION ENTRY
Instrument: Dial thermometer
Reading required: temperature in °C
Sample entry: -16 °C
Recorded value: -38 °C
